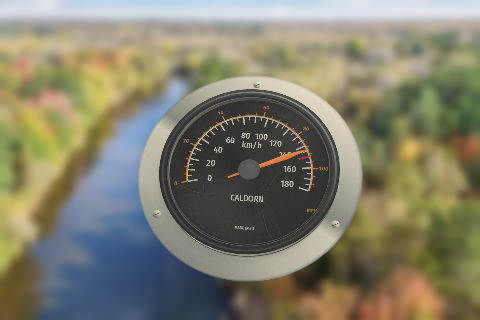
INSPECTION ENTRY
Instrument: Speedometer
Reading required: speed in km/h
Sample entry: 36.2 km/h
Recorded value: 145 km/h
